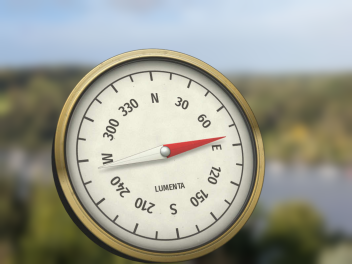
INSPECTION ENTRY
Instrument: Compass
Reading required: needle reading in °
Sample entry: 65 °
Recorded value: 82.5 °
